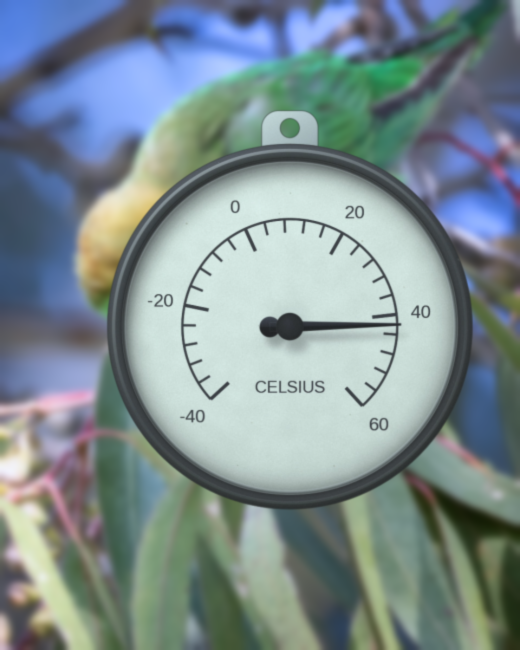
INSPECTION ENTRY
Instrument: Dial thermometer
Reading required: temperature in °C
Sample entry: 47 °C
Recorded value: 42 °C
